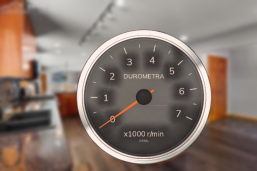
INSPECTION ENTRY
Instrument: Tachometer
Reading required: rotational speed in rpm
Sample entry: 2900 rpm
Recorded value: 0 rpm
